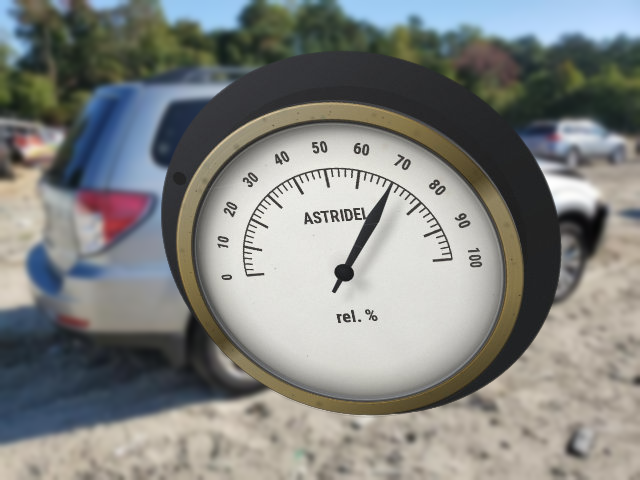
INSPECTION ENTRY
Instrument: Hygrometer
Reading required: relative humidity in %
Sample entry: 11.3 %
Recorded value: 70 %
